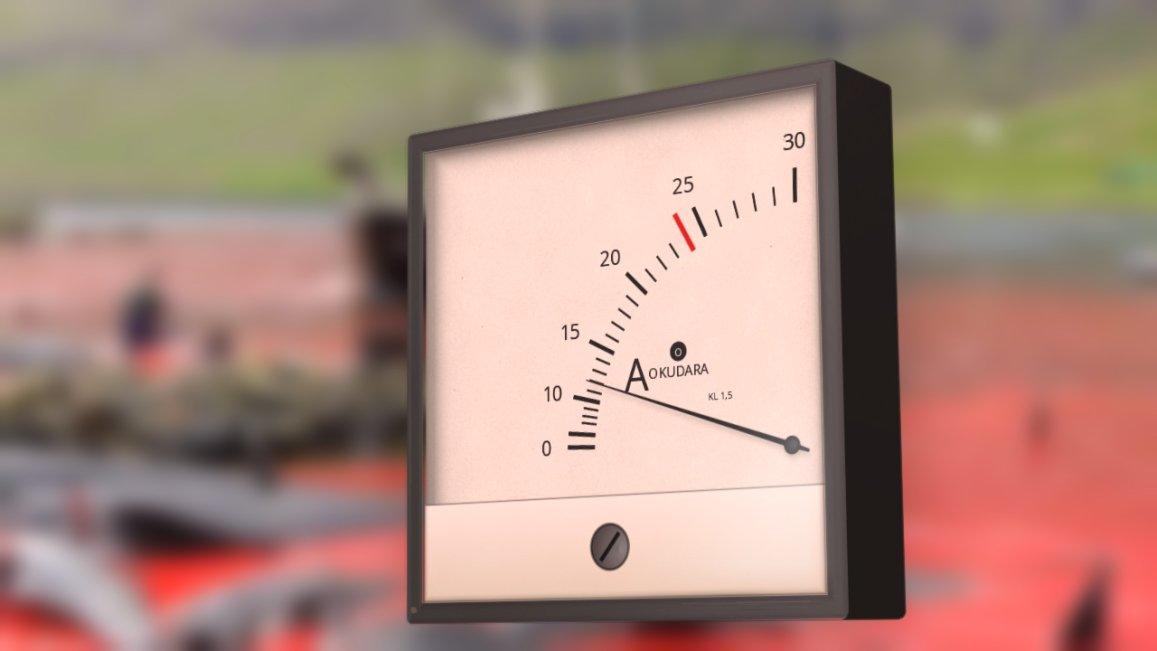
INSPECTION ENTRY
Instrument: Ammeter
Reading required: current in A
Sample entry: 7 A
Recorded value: 12 A
